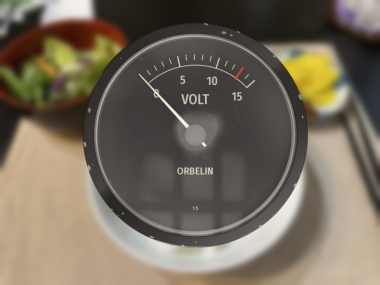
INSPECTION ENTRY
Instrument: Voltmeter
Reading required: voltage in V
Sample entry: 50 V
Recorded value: 0 V
